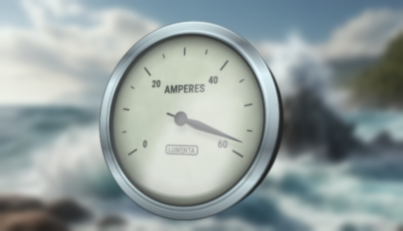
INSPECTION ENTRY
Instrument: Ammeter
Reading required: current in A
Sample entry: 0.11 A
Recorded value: 57.5 A
